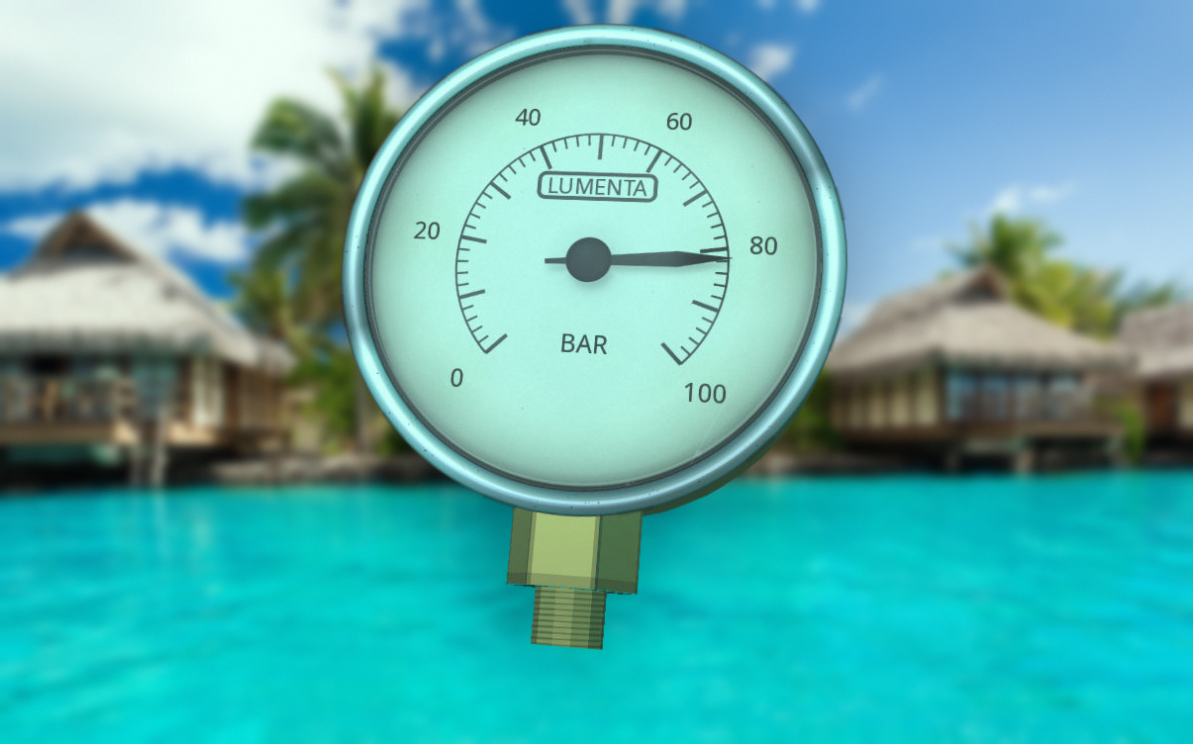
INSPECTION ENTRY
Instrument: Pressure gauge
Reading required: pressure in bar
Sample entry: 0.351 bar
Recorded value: 82 bar
